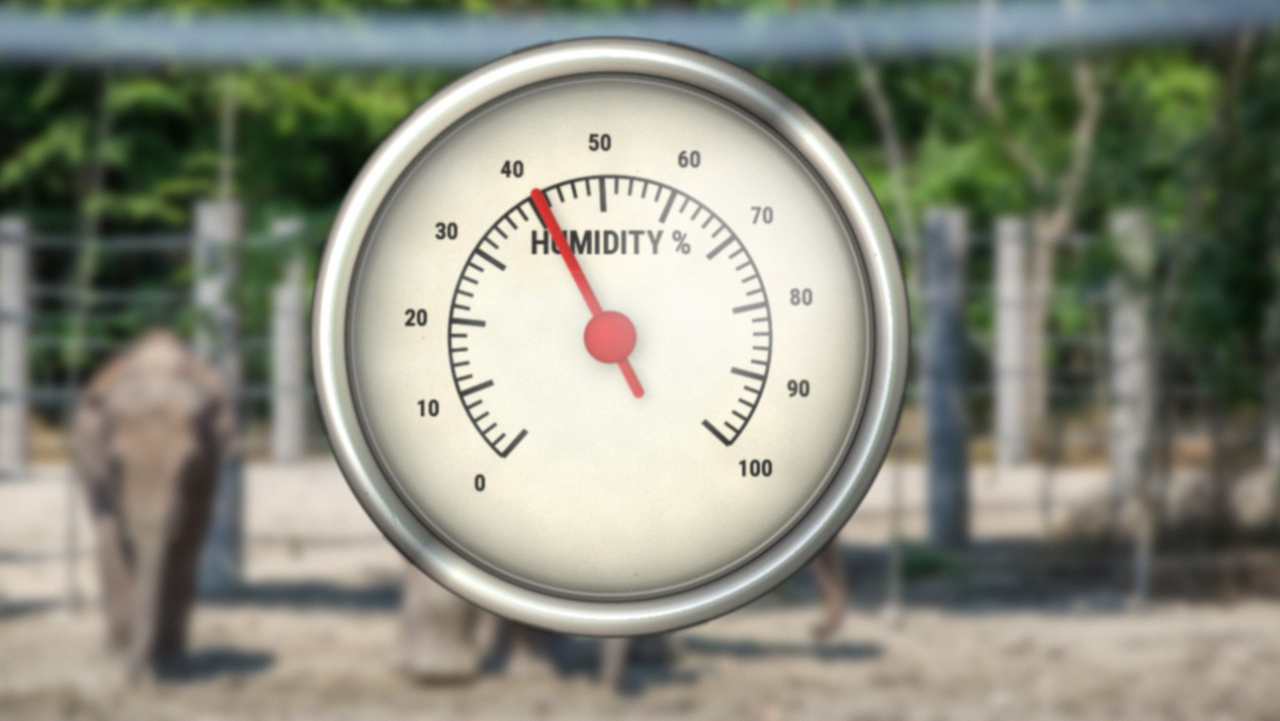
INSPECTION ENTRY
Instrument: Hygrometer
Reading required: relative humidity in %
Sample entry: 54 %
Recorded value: 41 %
